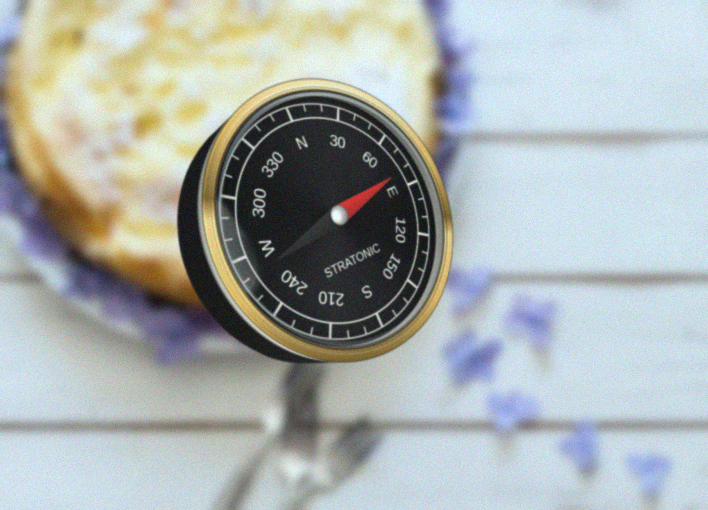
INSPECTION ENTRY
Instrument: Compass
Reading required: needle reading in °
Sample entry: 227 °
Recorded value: 80 °
